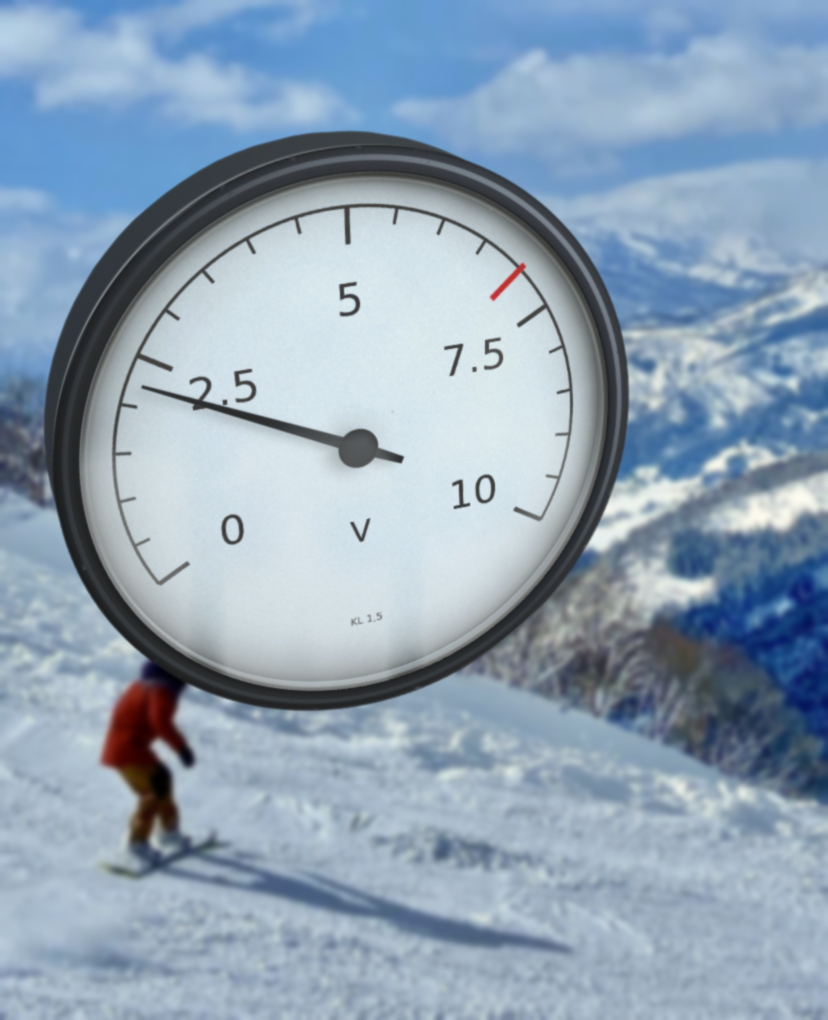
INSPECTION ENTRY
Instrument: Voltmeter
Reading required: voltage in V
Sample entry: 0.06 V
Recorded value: 2.25 V
